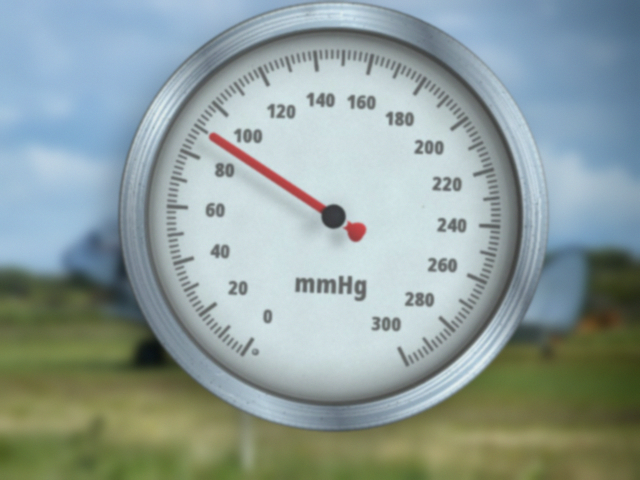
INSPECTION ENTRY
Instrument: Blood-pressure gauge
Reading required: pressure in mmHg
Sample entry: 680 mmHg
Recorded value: 90 mmHg
